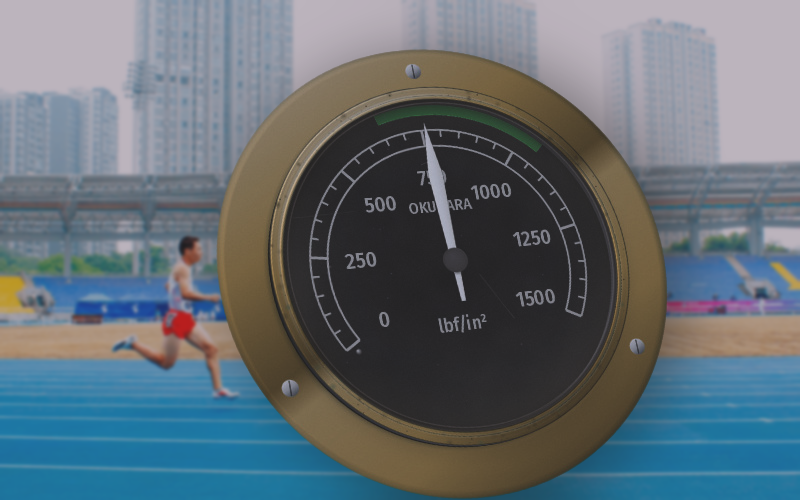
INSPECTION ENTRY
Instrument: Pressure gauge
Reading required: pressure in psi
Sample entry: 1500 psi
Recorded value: 750 psi
